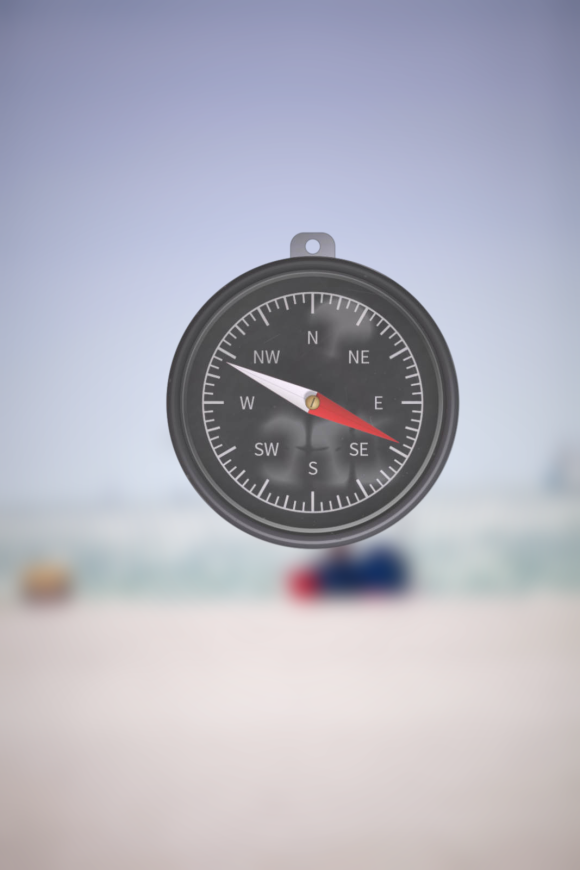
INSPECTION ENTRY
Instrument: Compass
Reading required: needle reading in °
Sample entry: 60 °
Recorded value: 115 °
